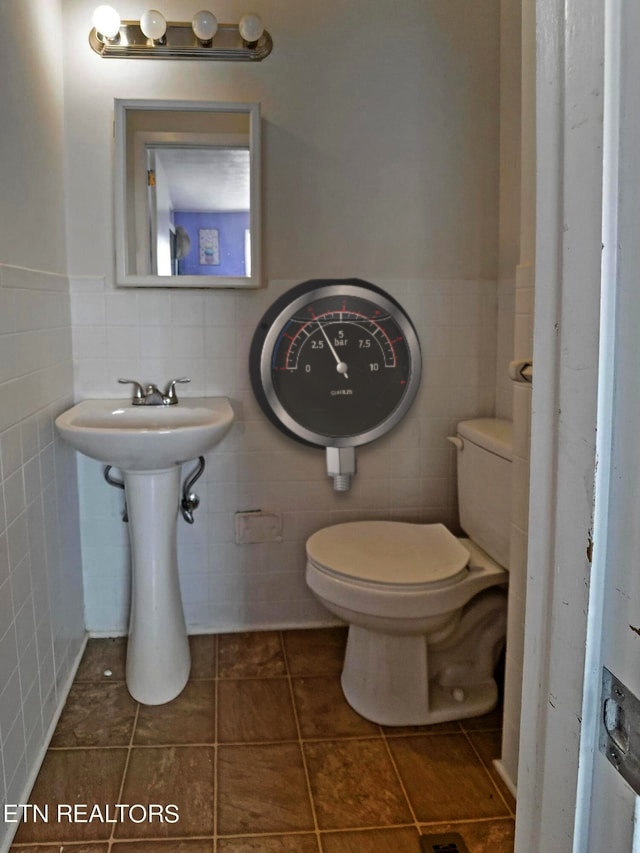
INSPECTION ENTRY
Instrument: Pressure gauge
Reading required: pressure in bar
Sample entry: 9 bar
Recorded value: 3.5 bar
